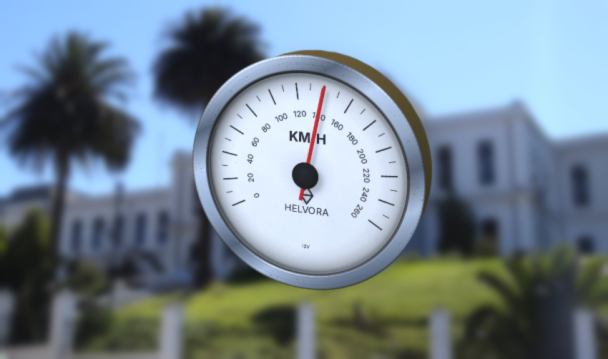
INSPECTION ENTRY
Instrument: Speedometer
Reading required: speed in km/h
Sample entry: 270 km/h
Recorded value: 140 km/h
